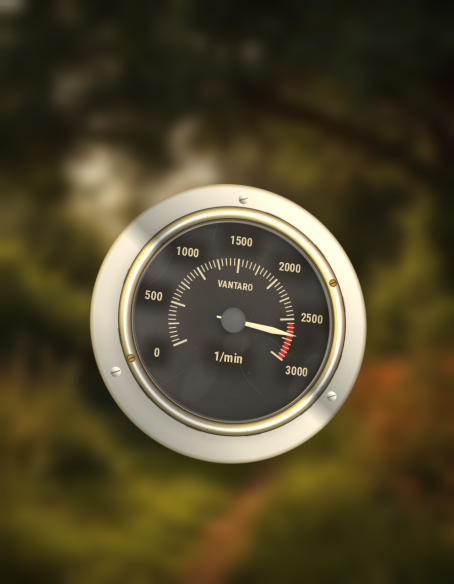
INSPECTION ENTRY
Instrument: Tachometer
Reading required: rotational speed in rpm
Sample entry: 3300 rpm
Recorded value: 2700 rpm
